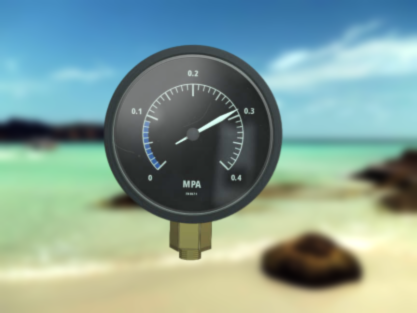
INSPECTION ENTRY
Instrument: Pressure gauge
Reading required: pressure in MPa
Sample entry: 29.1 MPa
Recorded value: 0.29 MPa
